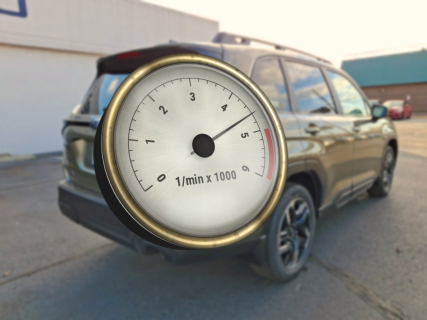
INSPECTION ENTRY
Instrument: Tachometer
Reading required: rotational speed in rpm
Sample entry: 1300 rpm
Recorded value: 4600 rpm
